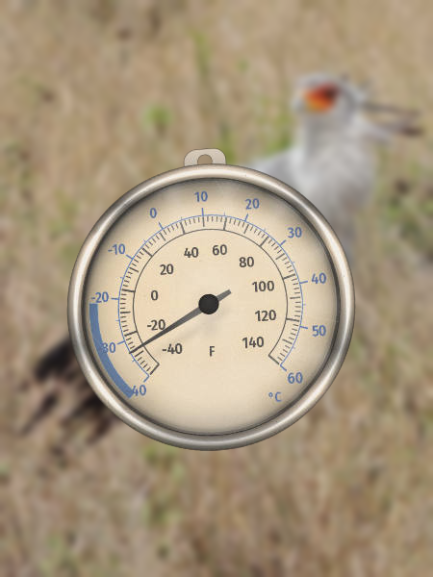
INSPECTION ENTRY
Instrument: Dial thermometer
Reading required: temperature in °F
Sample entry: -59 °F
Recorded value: -28 °F
